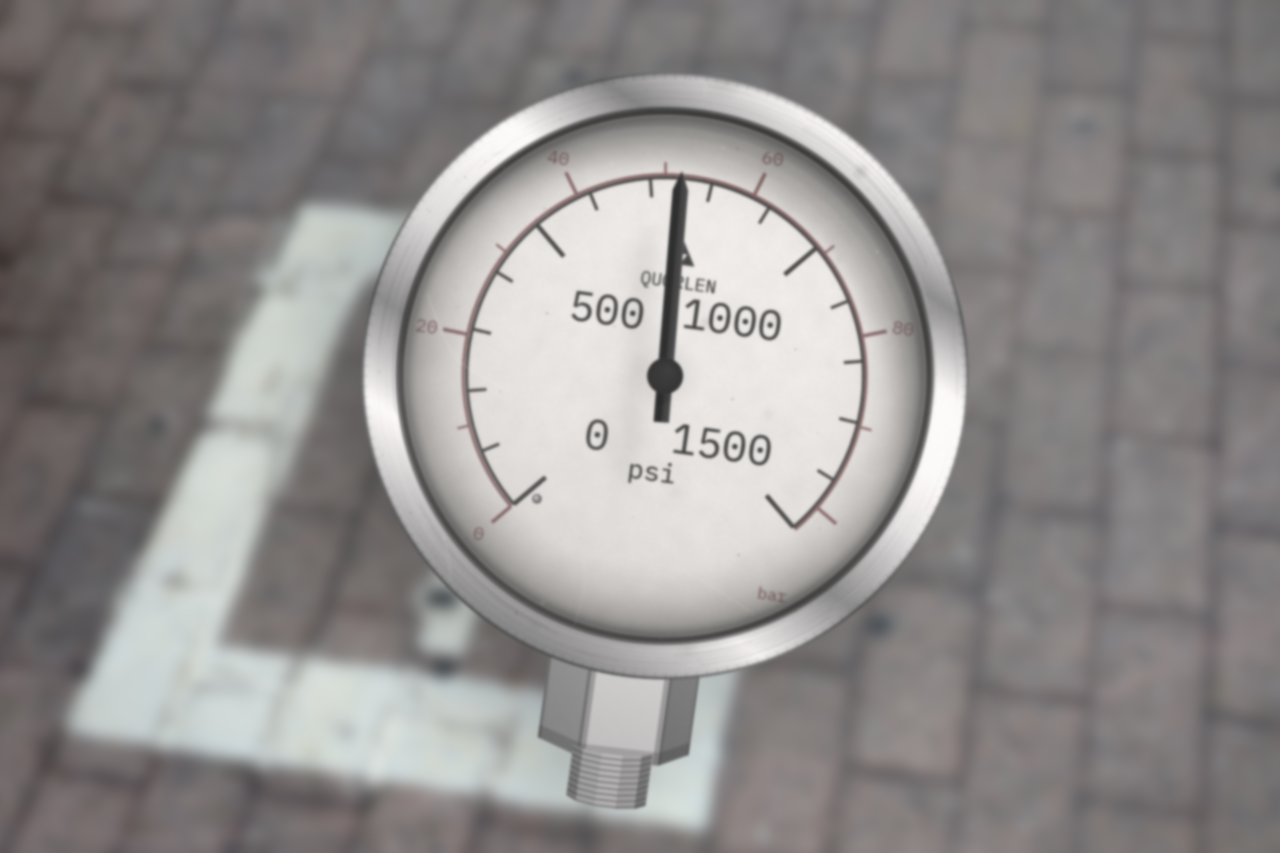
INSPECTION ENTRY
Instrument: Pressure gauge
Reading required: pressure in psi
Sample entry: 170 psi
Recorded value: 750 psi
